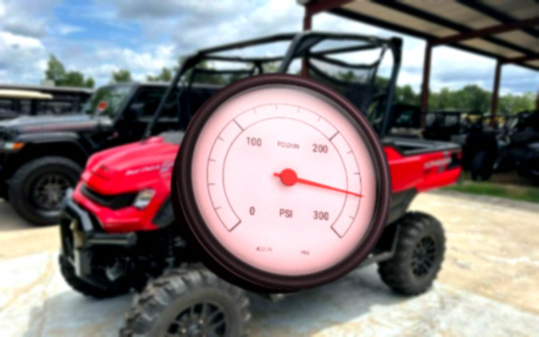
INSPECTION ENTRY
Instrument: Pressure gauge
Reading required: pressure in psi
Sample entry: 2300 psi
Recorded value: 260 psi
